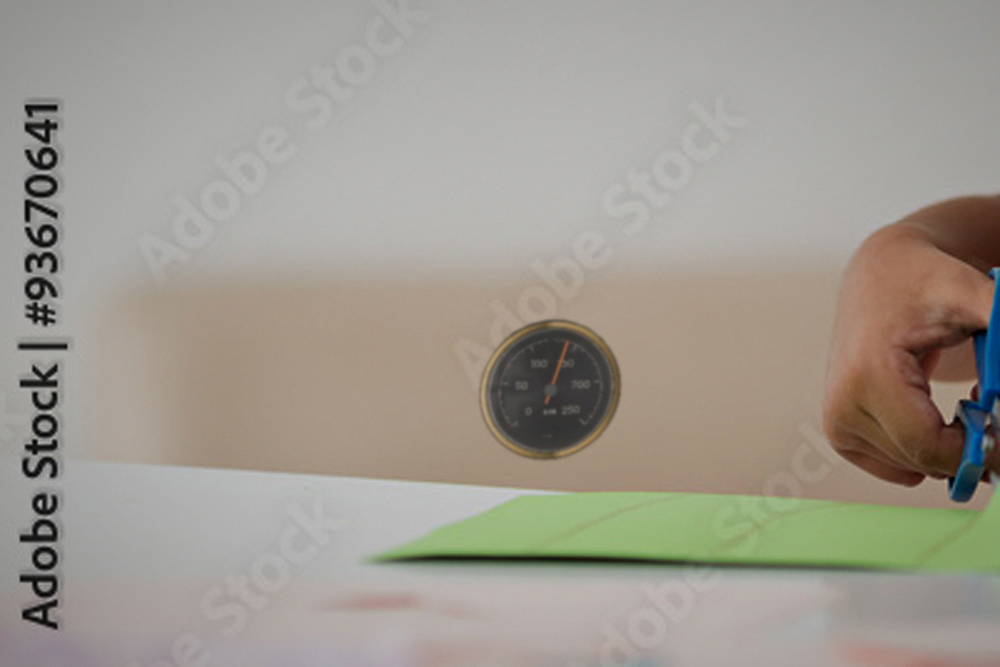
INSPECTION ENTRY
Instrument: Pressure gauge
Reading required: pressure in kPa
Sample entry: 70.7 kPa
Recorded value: 140 kPa
